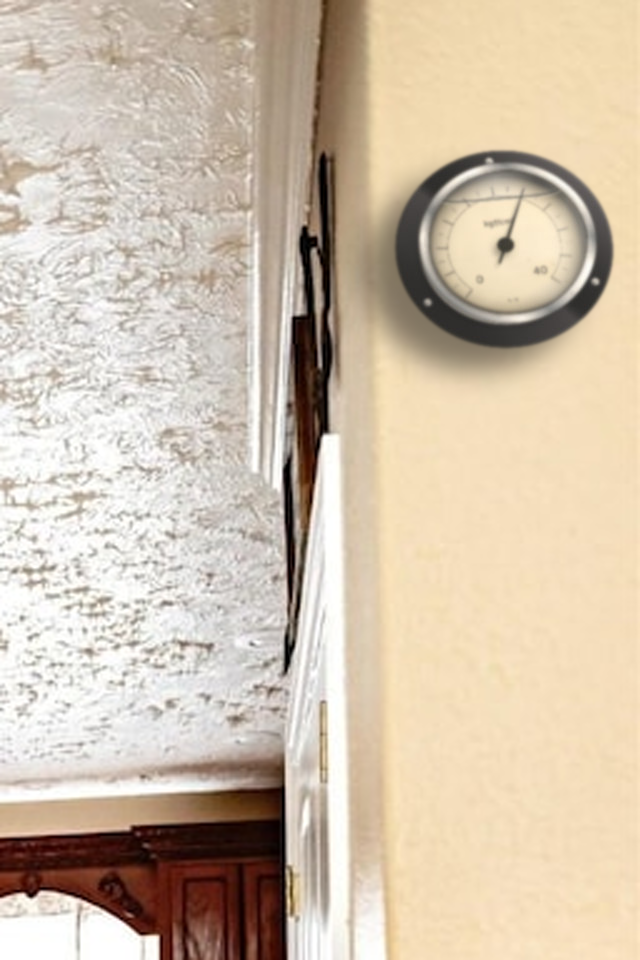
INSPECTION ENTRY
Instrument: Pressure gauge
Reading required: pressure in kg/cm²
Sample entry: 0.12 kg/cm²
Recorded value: 24 kg/cm²
